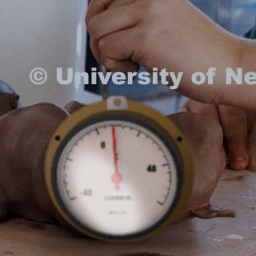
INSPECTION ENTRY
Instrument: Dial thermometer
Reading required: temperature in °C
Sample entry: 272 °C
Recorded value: 8 °C
